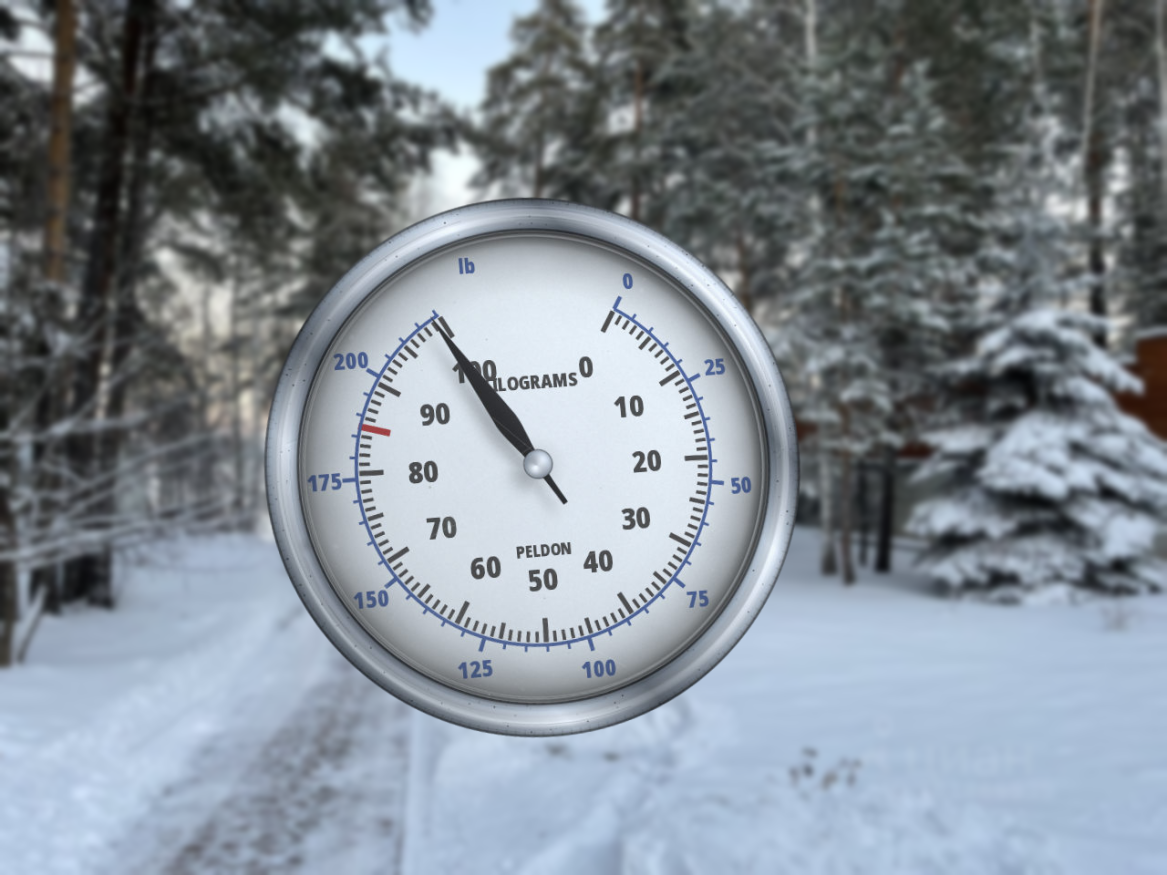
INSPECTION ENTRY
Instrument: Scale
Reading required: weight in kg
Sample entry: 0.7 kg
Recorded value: 99 kg
